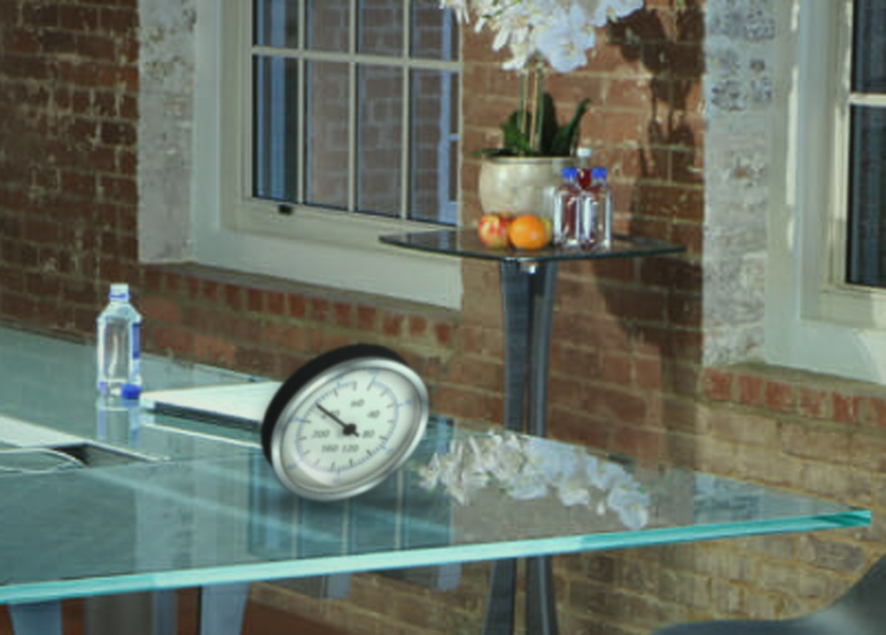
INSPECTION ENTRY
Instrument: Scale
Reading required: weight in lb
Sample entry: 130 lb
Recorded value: 240 lb
